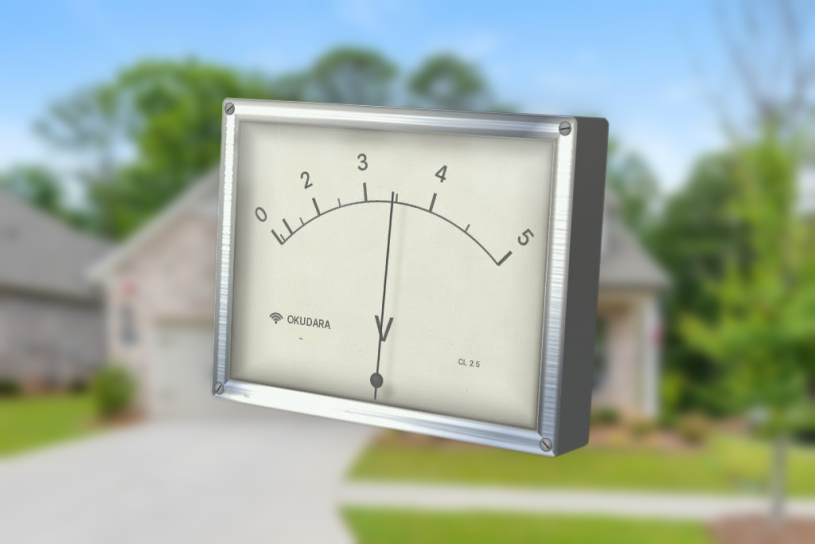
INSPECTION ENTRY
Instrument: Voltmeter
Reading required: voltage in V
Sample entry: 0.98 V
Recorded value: 3.5 V
